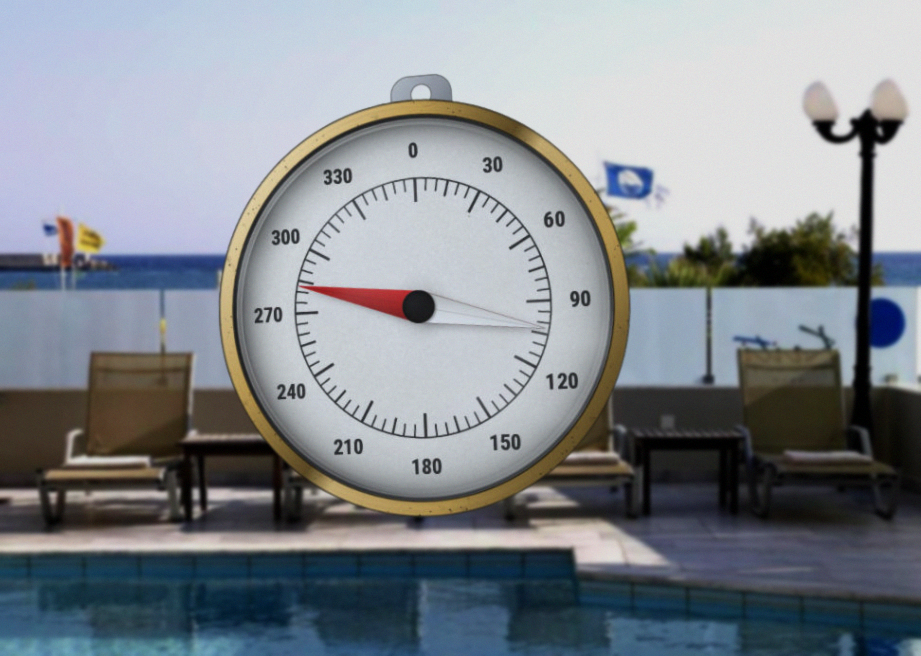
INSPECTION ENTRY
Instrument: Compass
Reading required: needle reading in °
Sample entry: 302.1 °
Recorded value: 282.5 °
